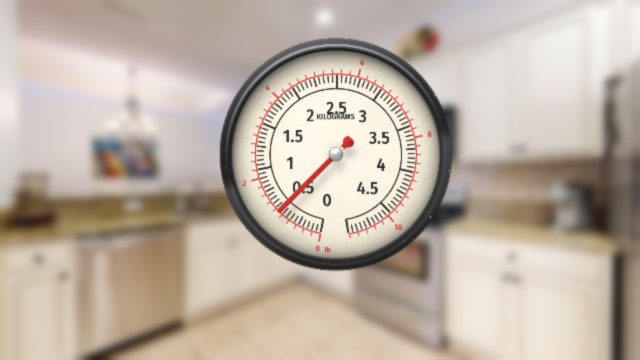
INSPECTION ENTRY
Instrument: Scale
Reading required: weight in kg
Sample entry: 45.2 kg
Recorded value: 0.5 kg
